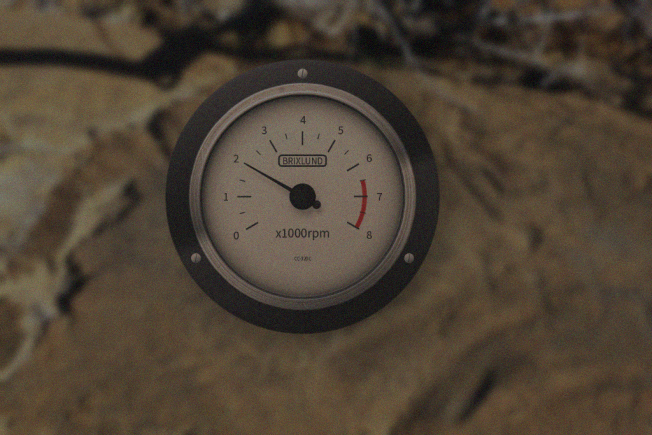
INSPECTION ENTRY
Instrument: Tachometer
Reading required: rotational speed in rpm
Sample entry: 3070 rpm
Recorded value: 2000 rpm
